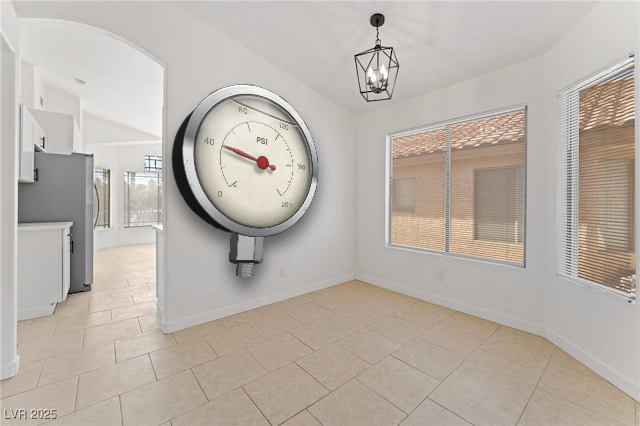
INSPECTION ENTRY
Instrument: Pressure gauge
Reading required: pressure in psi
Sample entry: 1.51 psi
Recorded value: 40 psi
